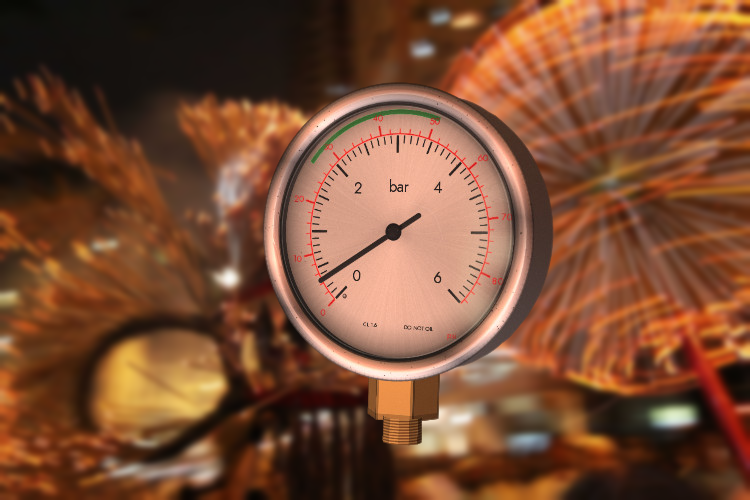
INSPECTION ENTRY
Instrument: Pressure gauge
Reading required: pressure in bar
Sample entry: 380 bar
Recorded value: 0.3 bar
